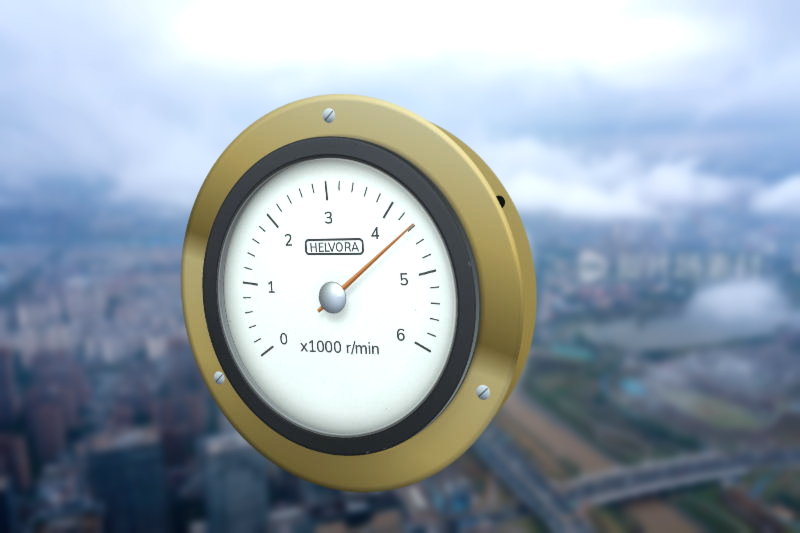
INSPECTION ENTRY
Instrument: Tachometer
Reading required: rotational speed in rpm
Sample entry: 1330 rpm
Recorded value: 4400 rpm
